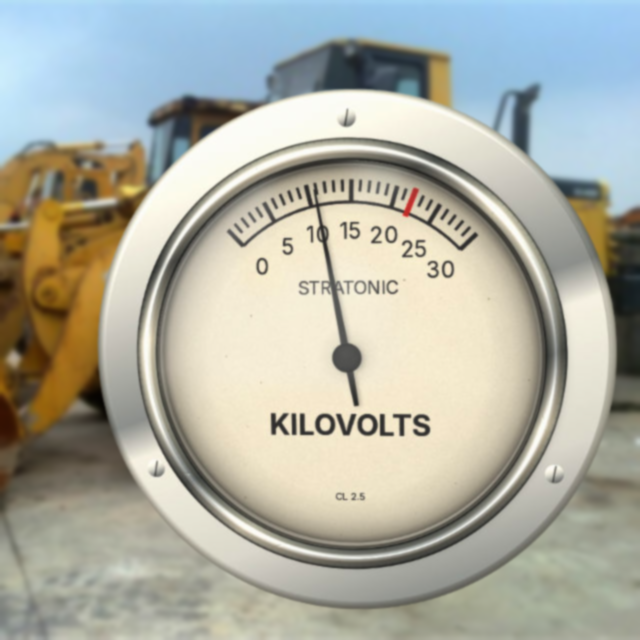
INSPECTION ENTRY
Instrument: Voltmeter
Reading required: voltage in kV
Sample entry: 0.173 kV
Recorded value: 11 kV
